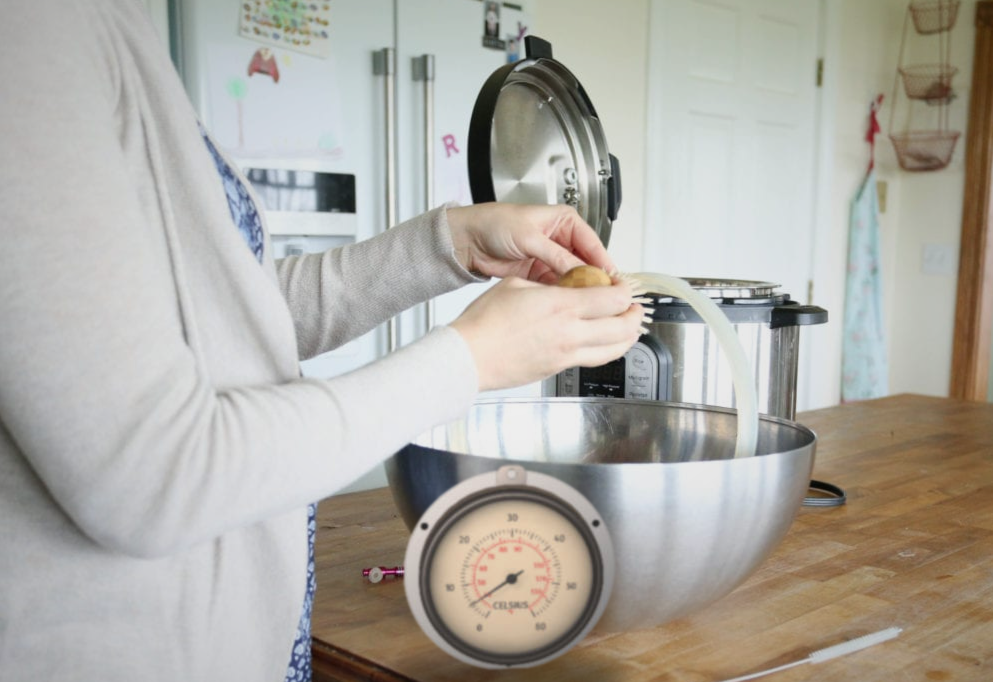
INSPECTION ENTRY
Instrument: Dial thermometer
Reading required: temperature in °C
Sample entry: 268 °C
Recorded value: 5 °C
